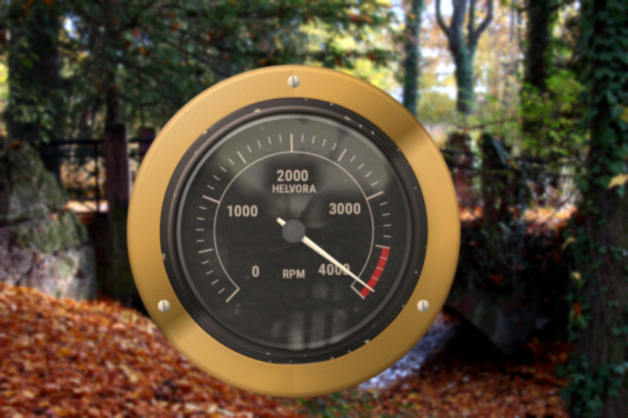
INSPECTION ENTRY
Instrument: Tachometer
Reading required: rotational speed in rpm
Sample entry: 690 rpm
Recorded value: 3900 rpm
